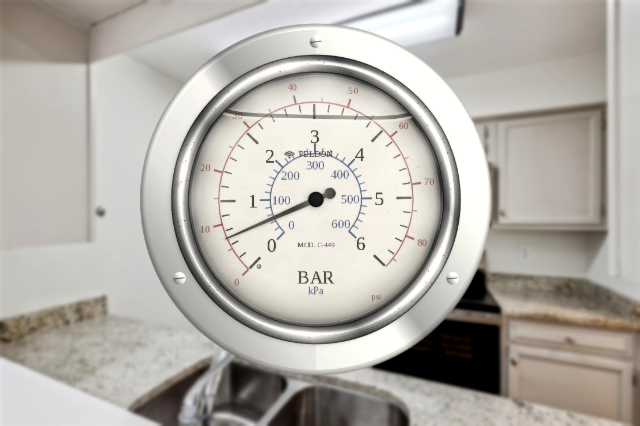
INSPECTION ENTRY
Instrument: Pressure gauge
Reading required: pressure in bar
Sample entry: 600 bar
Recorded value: 0.5 bar
